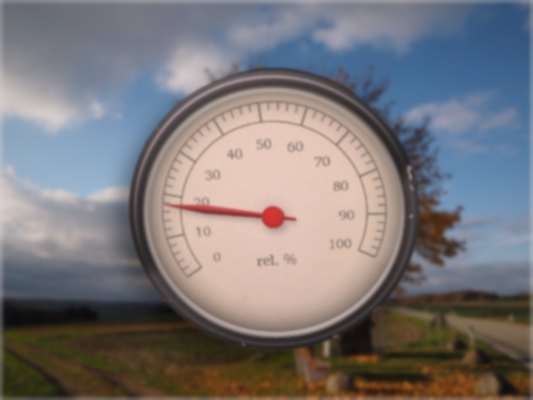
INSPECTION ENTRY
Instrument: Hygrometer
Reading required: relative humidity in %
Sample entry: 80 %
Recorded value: 18 %
